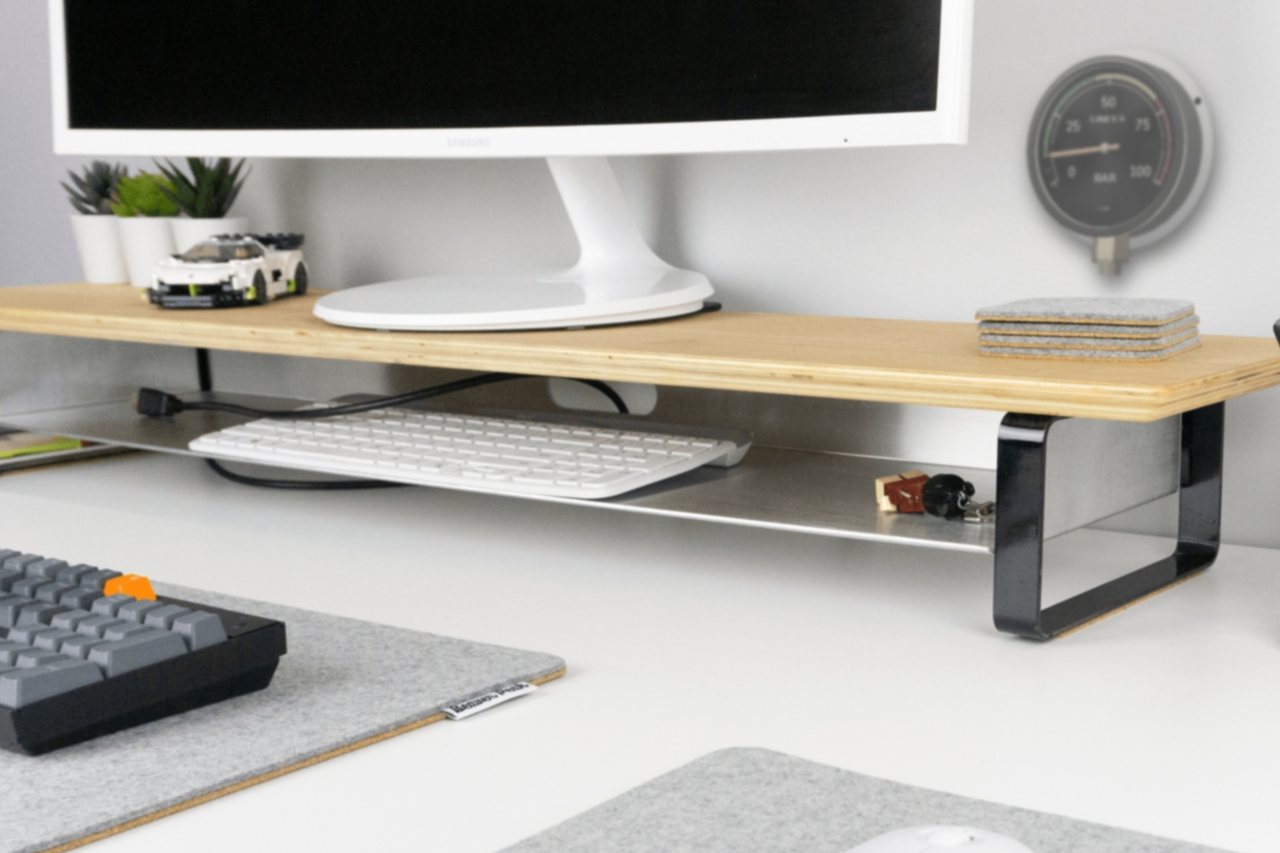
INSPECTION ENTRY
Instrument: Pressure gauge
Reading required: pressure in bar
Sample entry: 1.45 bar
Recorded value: 10 bar
